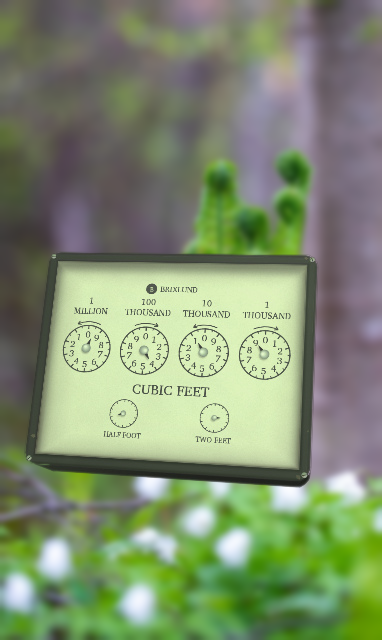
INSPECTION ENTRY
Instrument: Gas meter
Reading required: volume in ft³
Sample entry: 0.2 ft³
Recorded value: 940900 ft³
